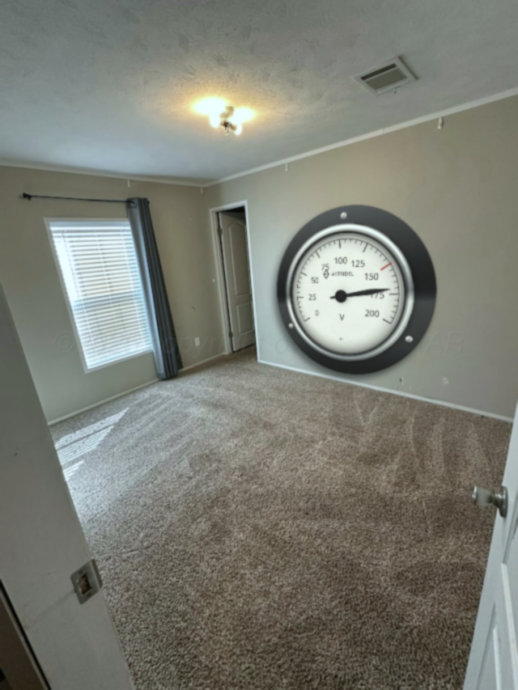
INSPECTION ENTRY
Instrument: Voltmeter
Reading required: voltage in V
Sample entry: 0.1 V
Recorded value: 170 V
